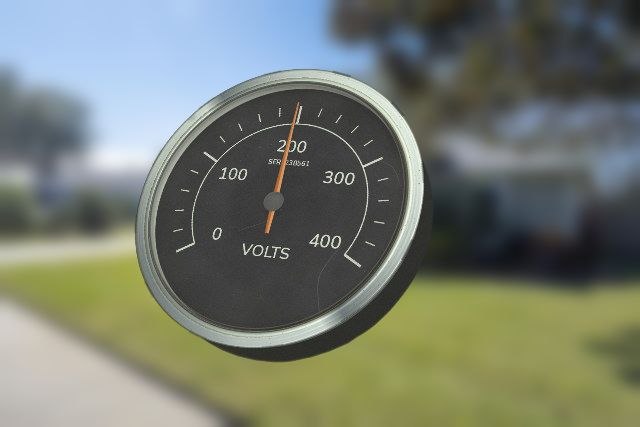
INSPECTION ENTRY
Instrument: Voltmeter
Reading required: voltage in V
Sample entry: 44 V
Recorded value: 200 V
